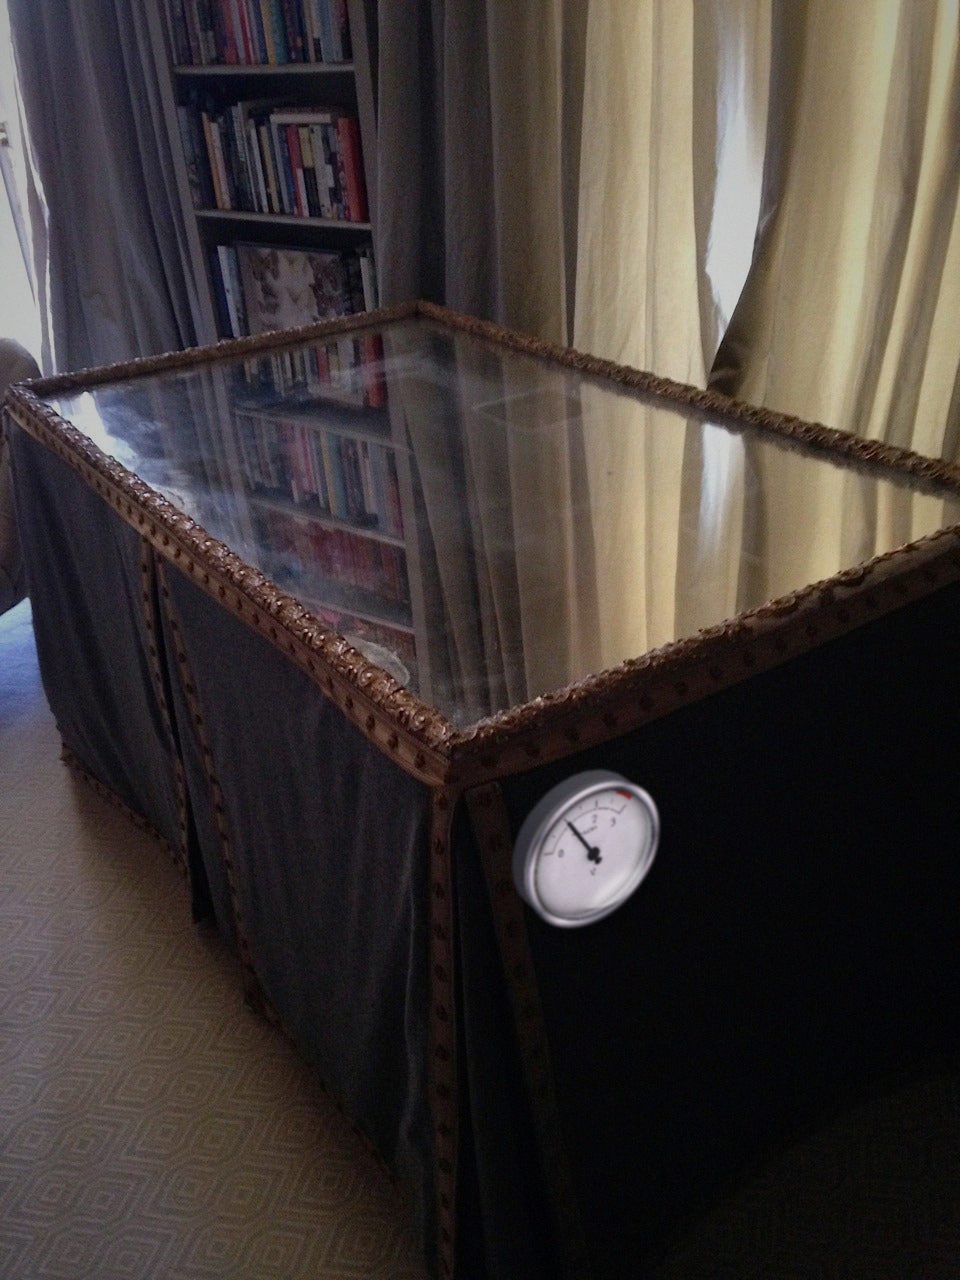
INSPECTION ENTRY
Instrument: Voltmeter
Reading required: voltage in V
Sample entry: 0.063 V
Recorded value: 1 V
